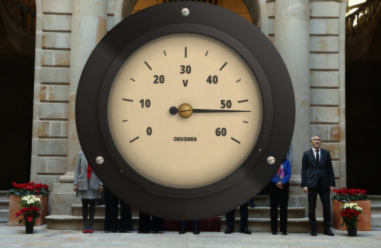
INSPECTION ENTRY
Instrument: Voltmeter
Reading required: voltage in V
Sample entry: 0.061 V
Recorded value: 52.5 V
